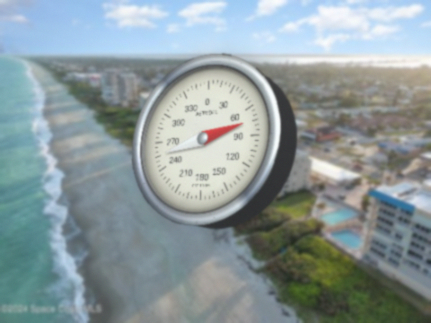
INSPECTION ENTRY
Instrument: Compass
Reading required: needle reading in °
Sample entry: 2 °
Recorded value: 75 °
